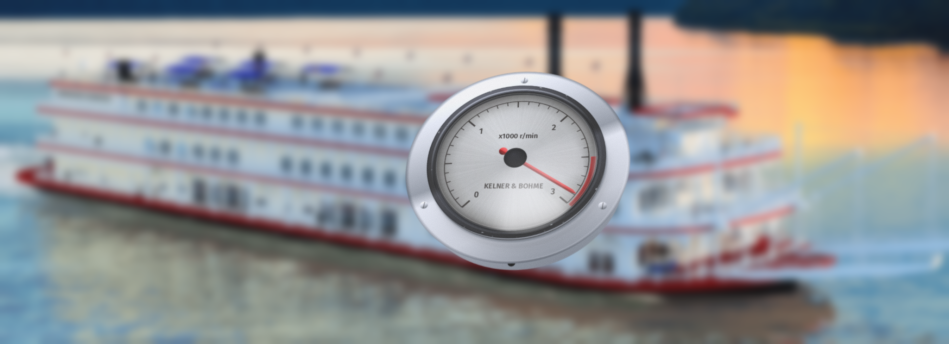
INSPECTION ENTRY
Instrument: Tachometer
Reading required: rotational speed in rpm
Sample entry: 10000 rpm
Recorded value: 2900 rpm
